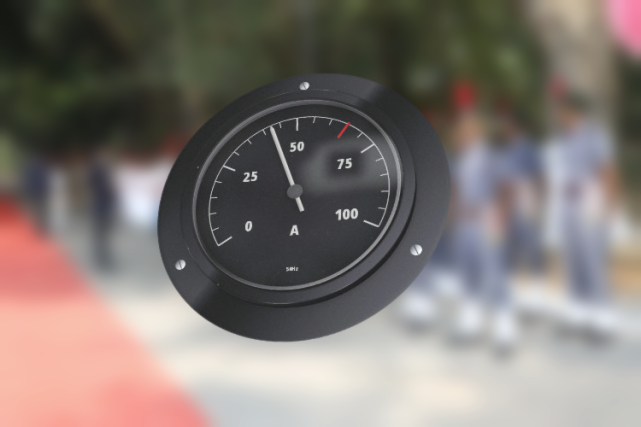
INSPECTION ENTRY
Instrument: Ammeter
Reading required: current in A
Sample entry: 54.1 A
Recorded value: 42.5 A
